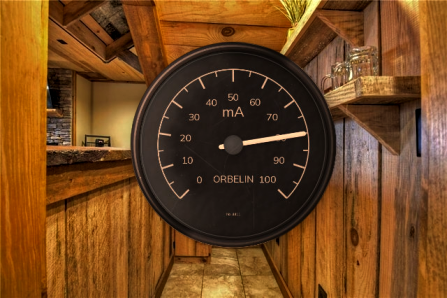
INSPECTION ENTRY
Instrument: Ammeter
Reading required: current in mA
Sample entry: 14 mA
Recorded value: 80 mA
